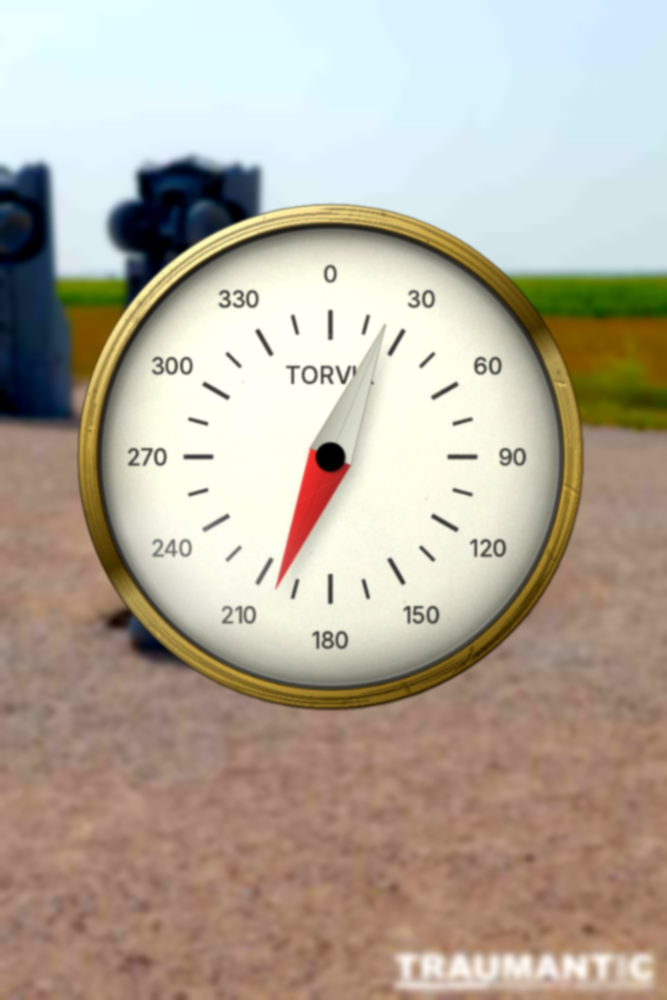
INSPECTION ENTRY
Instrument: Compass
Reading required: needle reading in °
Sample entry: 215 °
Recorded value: 202.5 °
